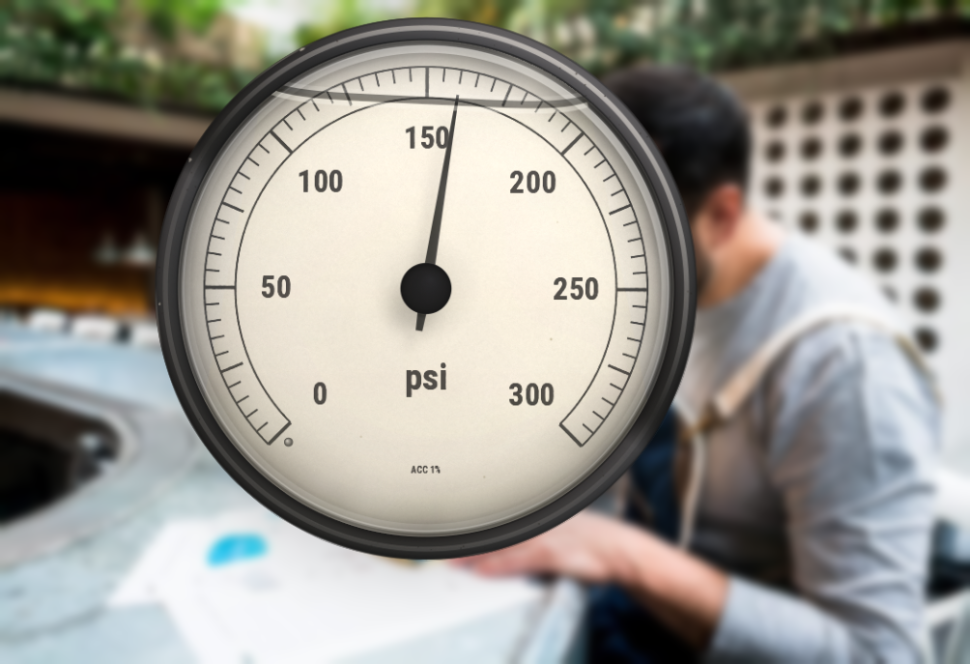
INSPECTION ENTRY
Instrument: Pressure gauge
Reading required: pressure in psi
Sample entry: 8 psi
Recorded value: 160 psi
